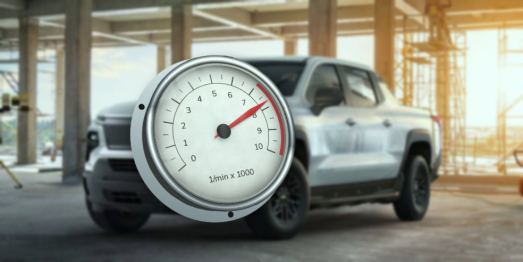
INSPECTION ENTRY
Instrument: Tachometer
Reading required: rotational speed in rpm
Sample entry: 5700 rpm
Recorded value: 7750 rpm
